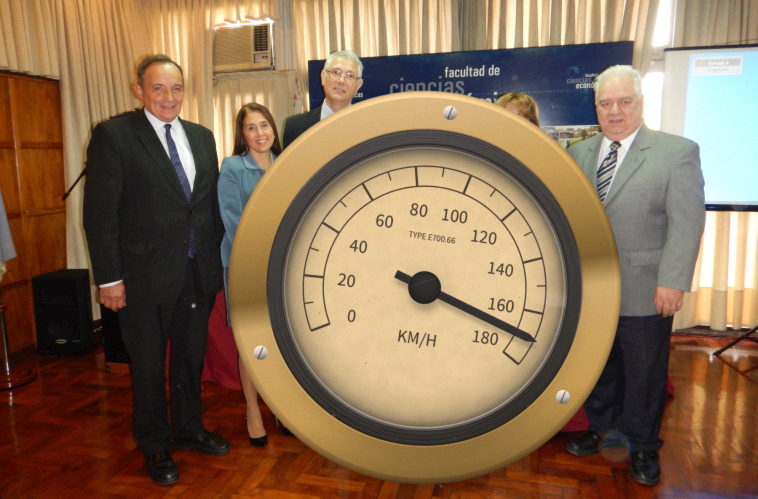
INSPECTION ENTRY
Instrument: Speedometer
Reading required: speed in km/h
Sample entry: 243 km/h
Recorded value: 170 km/h
